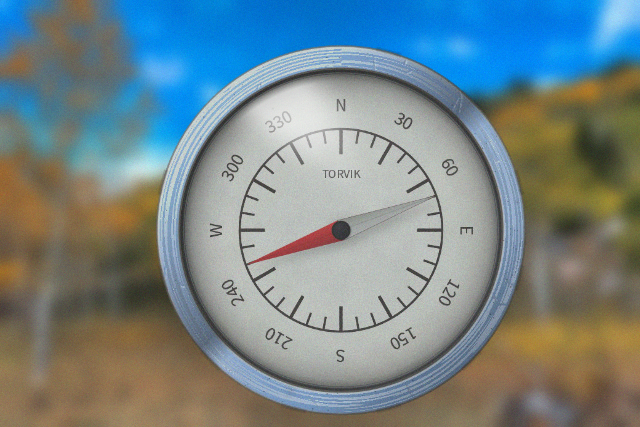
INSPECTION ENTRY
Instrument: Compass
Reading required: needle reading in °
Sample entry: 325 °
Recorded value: 250 °
